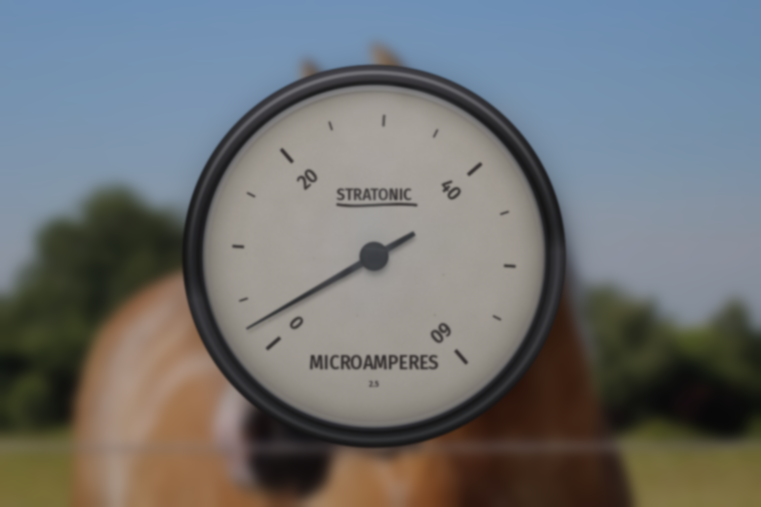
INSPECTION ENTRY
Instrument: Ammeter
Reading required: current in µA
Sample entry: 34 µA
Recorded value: 2.5 µA
